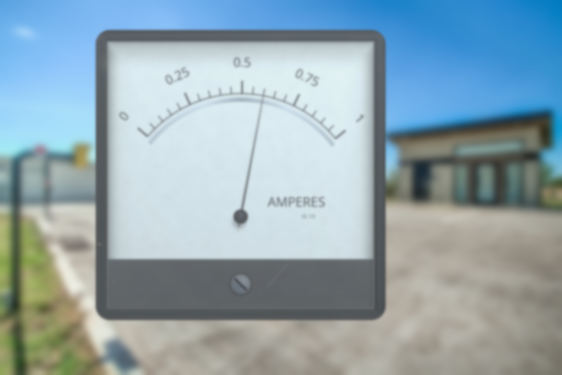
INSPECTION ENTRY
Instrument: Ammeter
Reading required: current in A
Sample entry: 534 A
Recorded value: 0.6 A
